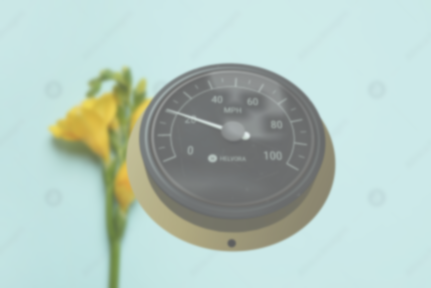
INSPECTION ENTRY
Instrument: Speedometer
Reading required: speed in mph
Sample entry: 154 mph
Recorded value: 20 mph
